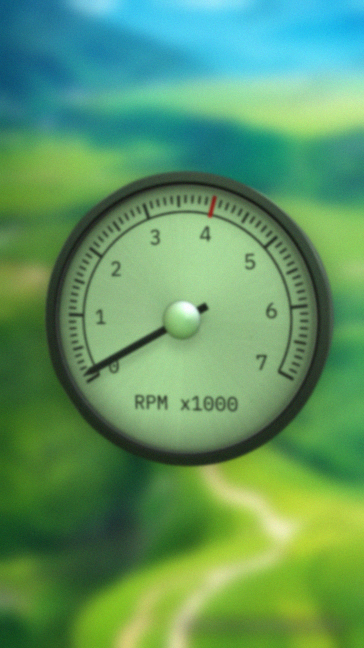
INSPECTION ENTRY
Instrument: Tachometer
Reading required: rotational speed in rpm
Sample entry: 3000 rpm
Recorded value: 100 rpm
